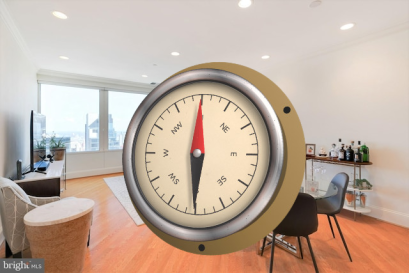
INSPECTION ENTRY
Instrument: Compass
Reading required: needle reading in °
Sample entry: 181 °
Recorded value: 0 °
